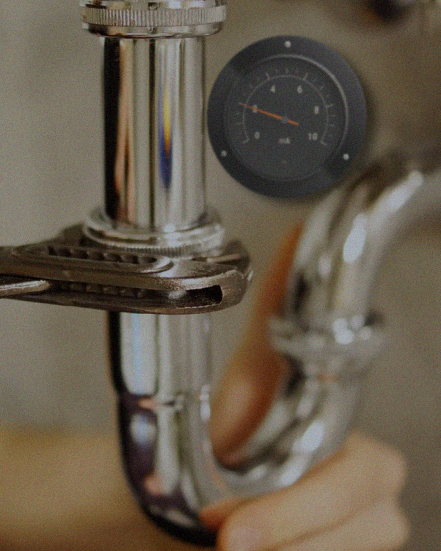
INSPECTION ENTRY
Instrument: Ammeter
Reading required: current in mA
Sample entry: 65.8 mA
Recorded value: 2 mA
